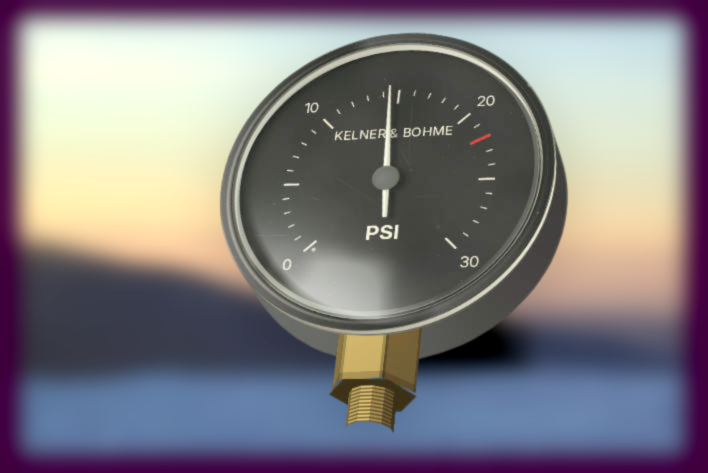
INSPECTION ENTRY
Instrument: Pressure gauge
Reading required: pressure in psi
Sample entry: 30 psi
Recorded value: 14.5 psi
